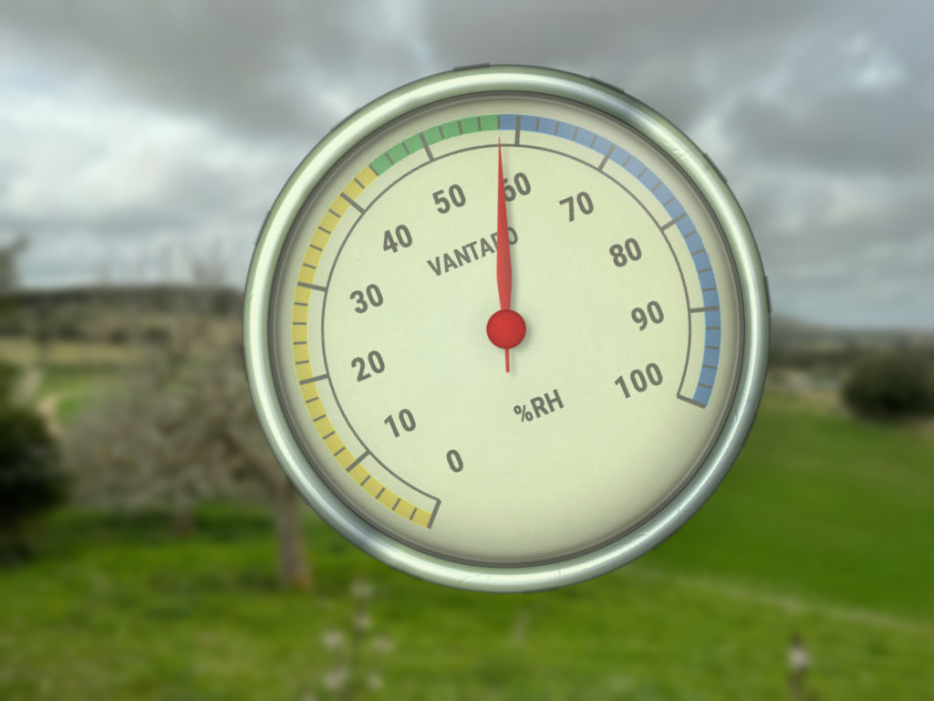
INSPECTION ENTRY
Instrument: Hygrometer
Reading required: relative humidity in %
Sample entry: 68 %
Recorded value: 58 %
